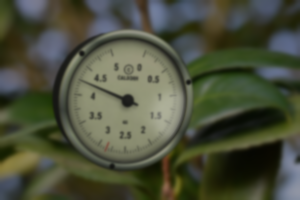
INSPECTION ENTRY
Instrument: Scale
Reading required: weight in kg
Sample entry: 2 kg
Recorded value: 4.25 kg
